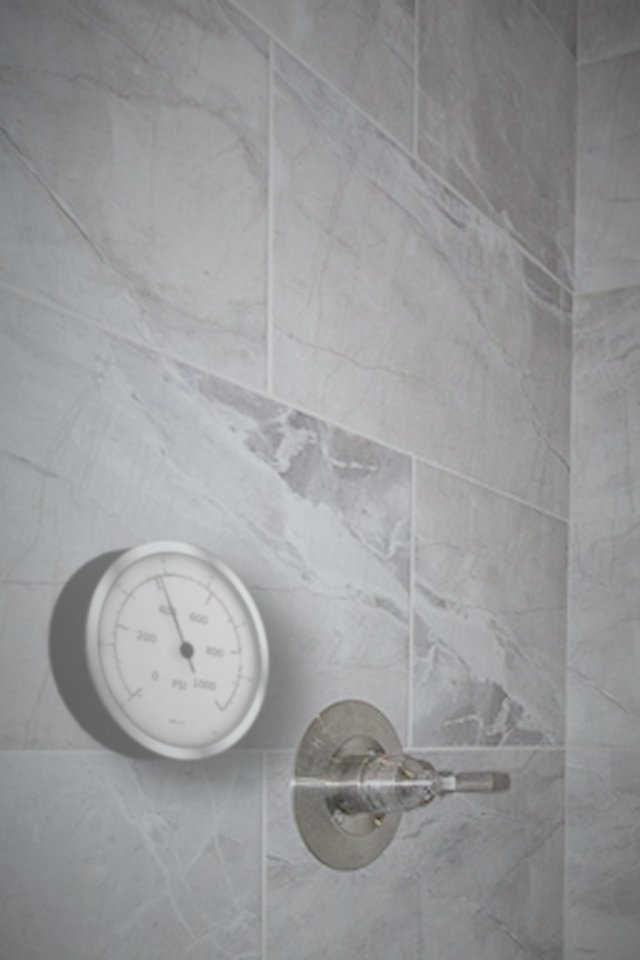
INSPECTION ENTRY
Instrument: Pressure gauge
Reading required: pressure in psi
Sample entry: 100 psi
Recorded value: 400 psi
